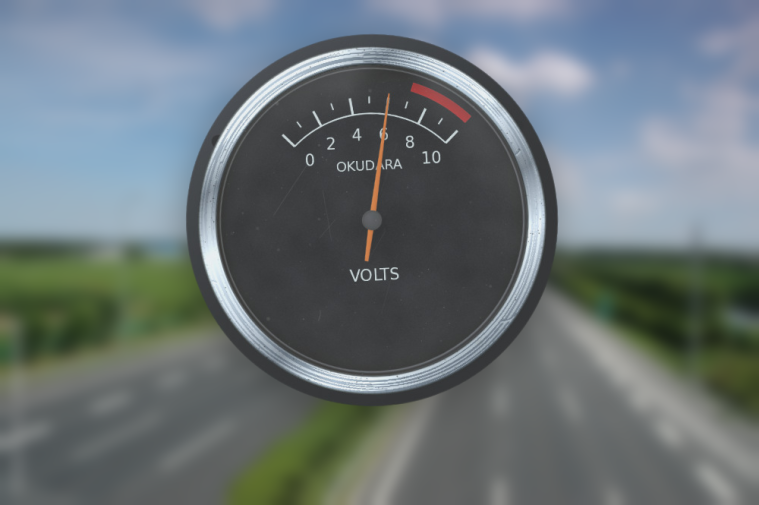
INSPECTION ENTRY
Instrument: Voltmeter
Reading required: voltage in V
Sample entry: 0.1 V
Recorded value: 6 V
